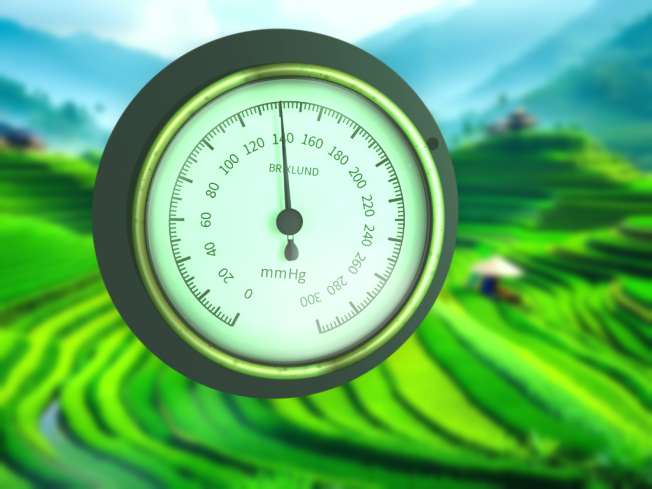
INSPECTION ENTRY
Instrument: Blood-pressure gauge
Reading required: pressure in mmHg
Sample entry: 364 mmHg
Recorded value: 140 mmHg
